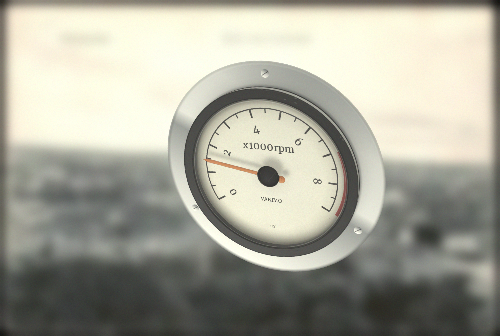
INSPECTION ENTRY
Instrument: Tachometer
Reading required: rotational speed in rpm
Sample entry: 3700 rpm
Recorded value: 1500 rpm
